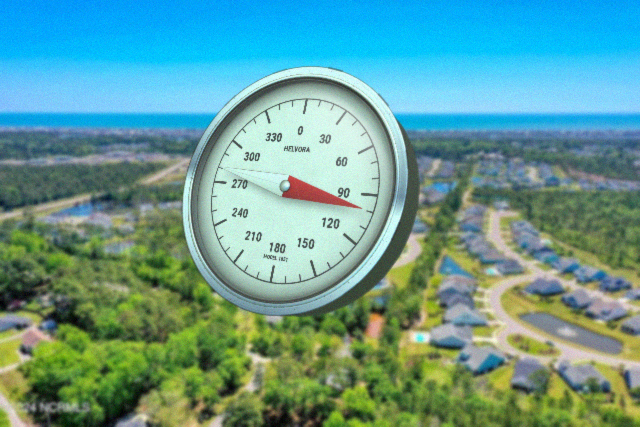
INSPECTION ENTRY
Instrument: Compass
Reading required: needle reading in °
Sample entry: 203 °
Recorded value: 100 °
